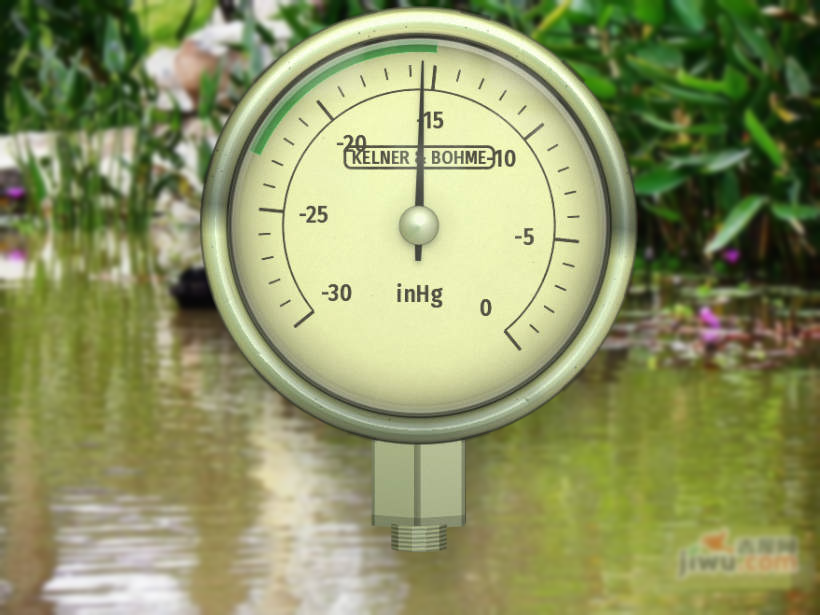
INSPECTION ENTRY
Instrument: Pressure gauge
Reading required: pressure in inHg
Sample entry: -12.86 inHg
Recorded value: -15.5 inHg
